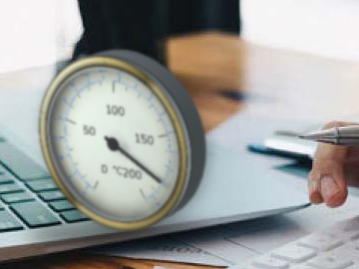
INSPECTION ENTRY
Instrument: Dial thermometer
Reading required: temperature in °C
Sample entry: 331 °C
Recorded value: 180 °C
